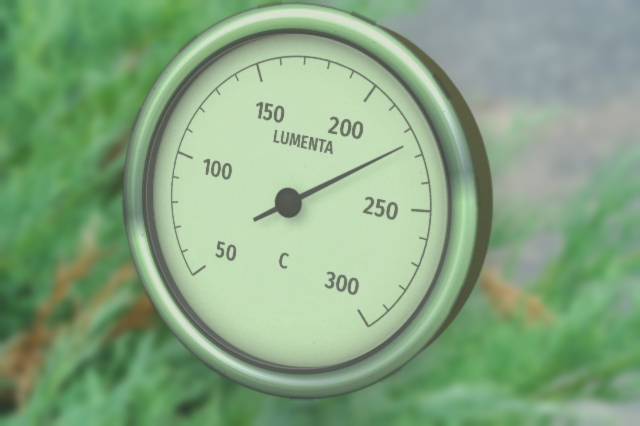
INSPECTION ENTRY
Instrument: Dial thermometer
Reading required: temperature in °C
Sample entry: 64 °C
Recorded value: 225 °C
